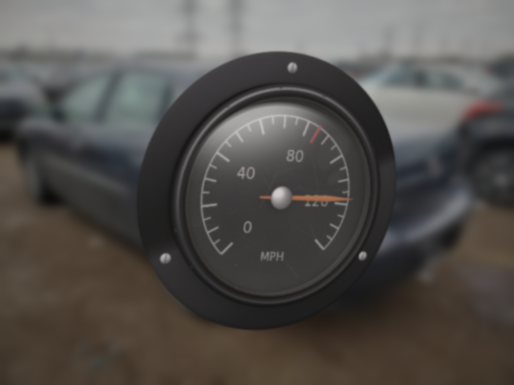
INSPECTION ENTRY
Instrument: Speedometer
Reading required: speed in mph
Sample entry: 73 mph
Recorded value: 117.5 mph
